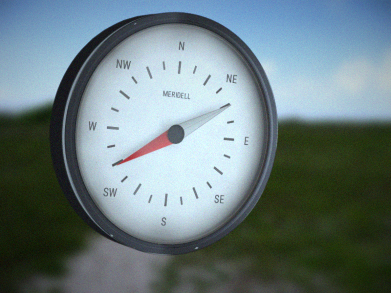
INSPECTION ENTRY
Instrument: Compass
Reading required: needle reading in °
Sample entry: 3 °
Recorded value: 240 °
